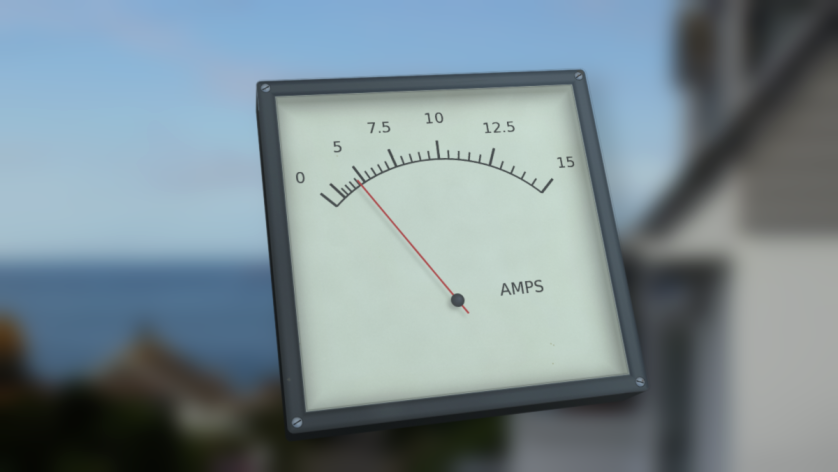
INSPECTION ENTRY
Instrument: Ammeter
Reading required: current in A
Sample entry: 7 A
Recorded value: 4.5 A
